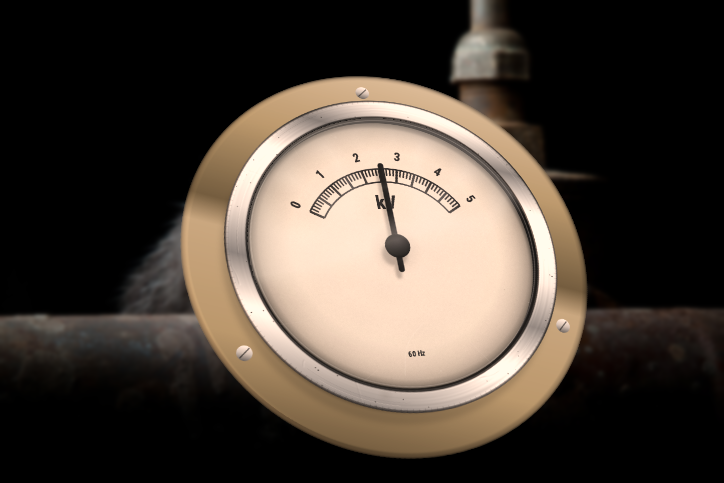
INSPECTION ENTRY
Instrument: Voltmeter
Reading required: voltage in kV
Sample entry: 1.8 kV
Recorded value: 2.5 kV
